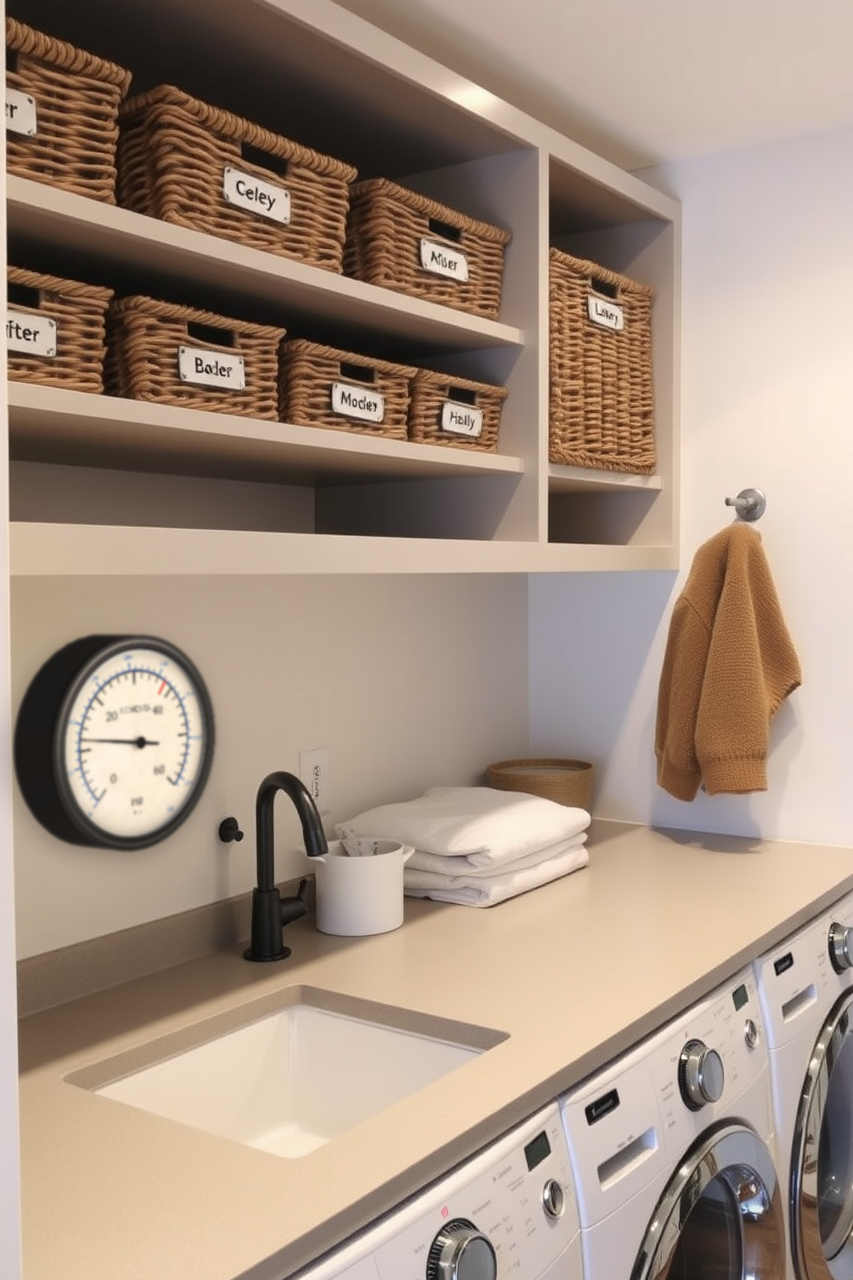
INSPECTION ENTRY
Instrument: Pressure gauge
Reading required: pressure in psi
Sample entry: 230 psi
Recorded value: 12 psi
